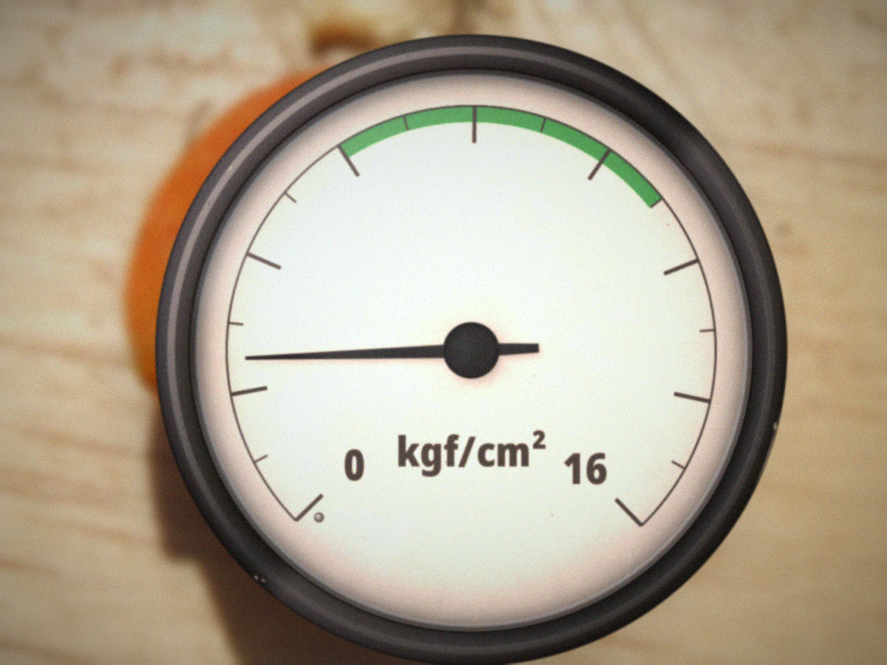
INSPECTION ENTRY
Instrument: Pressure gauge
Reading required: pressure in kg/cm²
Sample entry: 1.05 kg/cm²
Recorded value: 2.5 kg/cm²
